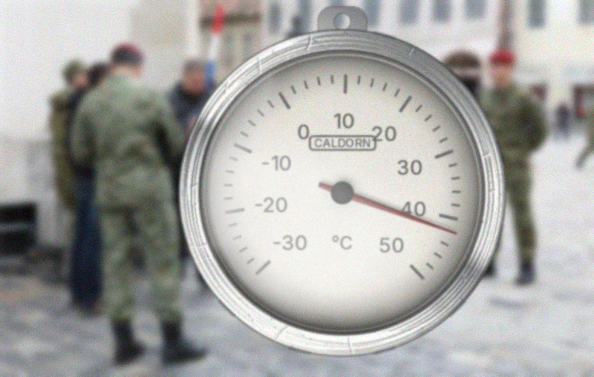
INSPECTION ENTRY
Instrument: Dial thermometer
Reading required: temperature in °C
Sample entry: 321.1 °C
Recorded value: 42 °C
